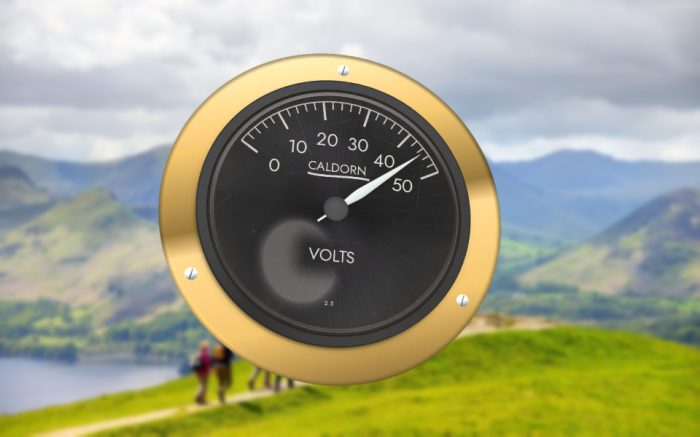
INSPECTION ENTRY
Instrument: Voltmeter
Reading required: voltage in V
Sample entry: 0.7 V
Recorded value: 45 V
